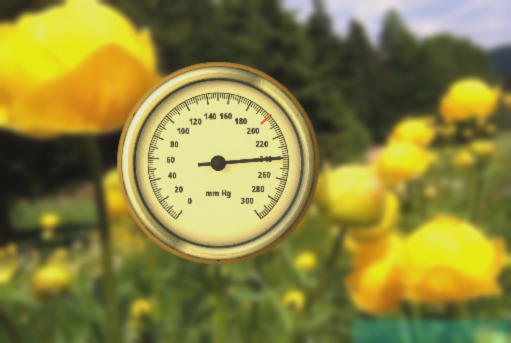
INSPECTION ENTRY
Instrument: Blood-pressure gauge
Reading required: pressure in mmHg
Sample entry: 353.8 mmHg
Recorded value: 240 mmHg
